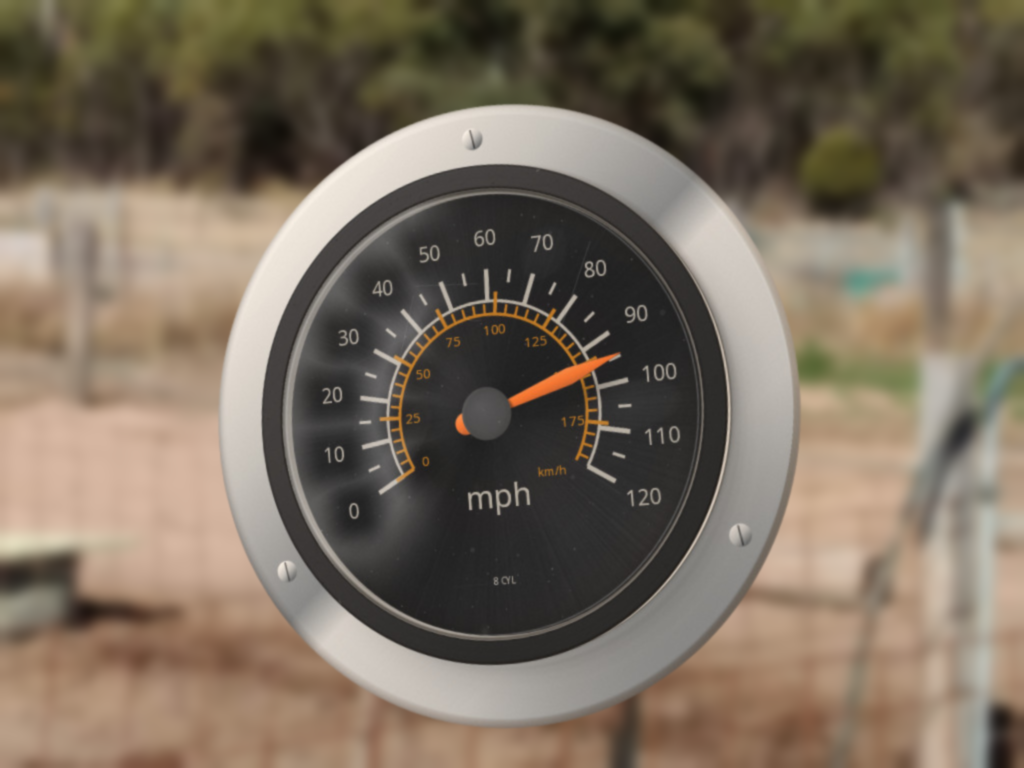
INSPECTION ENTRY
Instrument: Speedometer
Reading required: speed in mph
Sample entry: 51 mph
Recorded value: 95 mph
